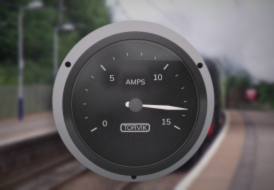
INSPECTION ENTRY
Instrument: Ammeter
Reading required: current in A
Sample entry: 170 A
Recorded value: 13.5 A
